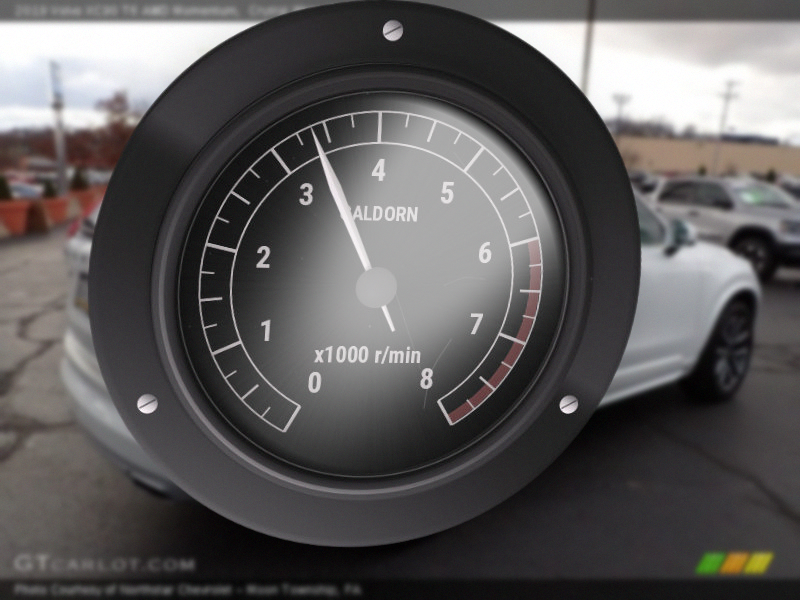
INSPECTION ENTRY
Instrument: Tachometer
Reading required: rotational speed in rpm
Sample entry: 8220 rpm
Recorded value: 3375 rpm
